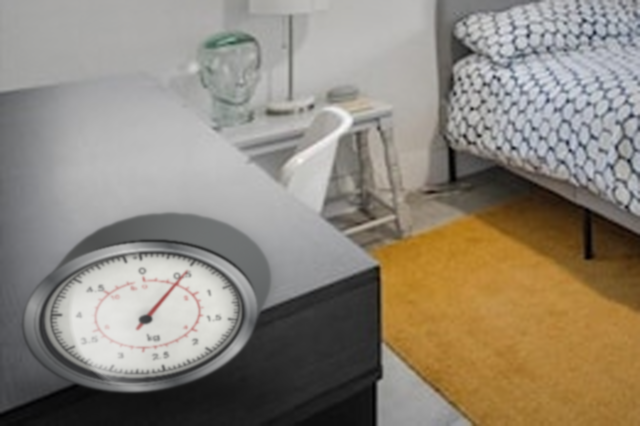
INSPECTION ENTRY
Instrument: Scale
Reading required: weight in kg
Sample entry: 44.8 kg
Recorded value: 0.5 kg
